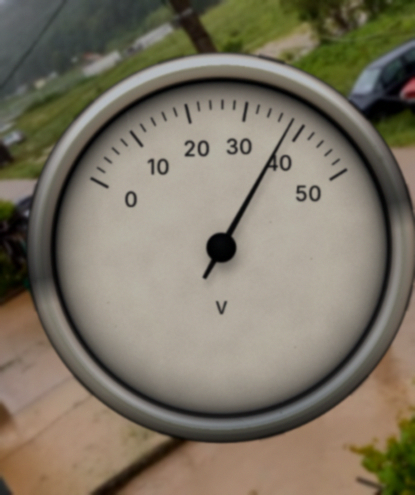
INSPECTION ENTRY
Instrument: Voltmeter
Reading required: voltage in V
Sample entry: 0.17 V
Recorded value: 38 V
